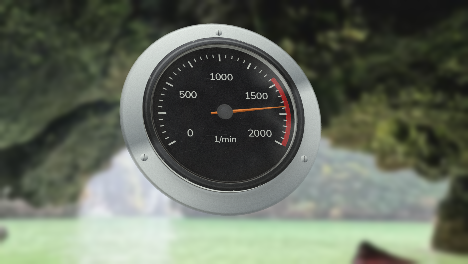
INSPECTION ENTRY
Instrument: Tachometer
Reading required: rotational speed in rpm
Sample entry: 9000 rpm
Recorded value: 1700 rpm
